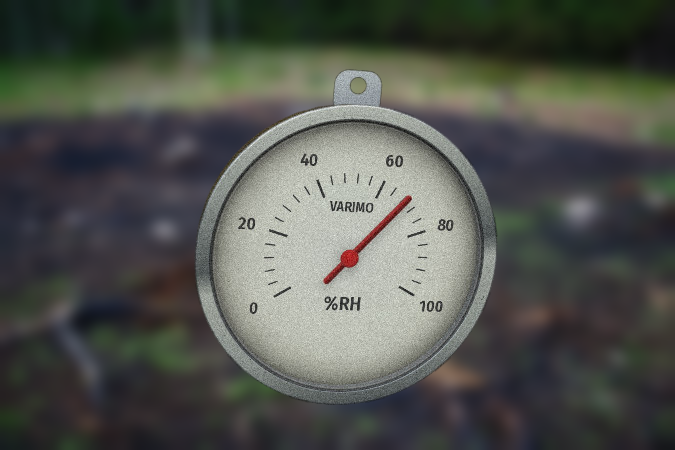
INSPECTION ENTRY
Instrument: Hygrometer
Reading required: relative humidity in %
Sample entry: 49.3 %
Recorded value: 68 %
